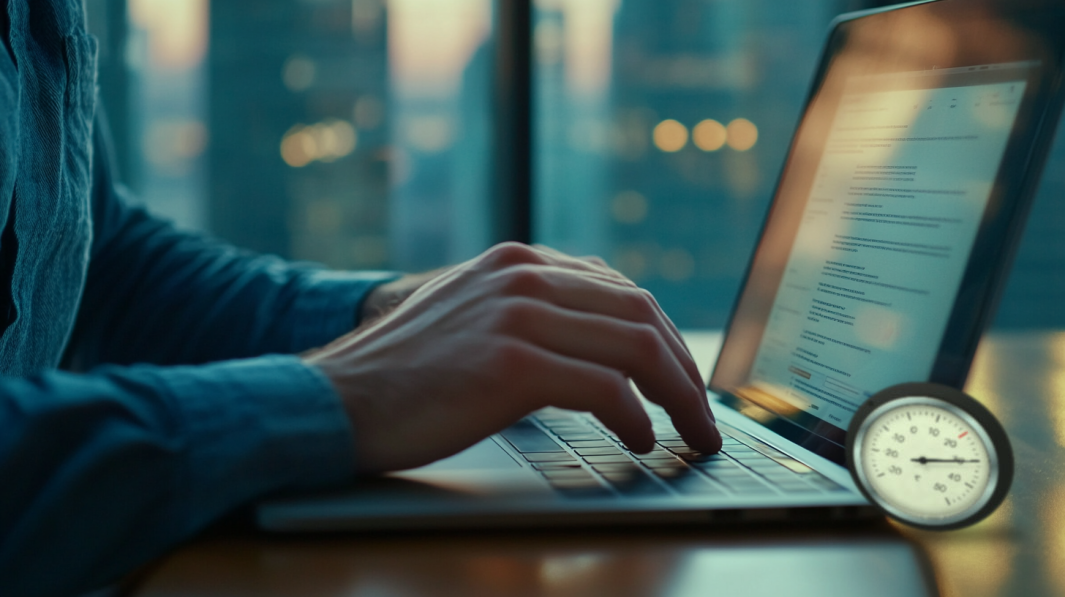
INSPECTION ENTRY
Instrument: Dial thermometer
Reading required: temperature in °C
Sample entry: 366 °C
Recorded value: 30 °C
